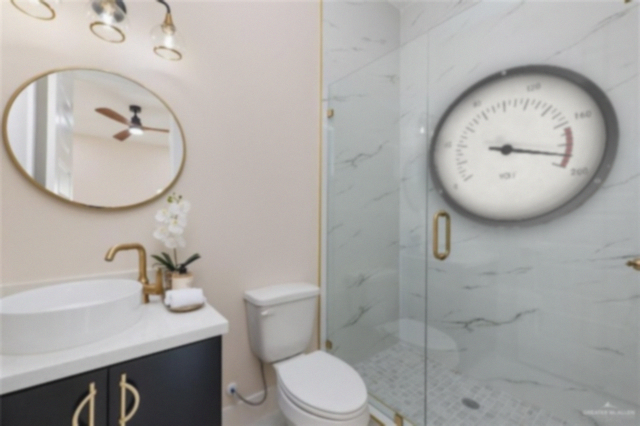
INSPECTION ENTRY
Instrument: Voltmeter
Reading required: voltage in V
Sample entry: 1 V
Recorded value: 190 V
